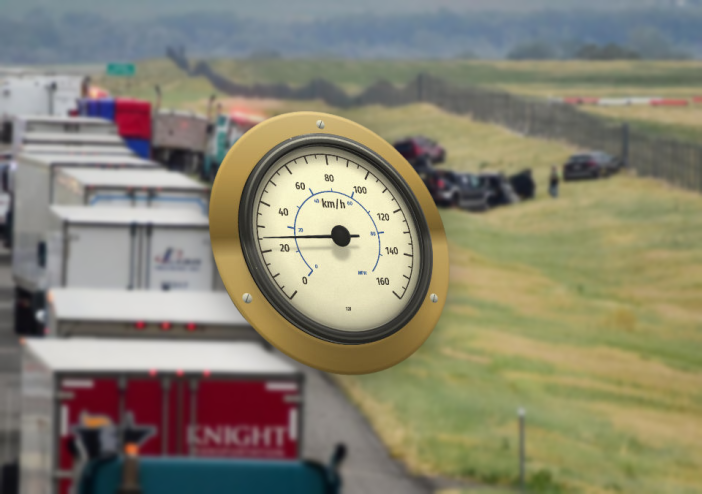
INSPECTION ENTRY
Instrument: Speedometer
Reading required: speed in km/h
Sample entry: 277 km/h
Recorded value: 25 km/h
